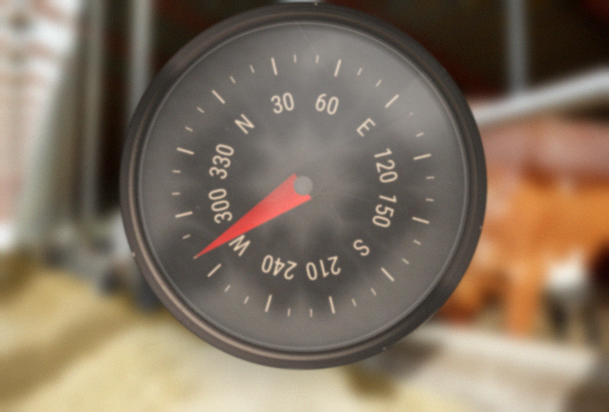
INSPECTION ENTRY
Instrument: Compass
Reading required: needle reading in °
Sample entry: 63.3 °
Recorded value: 280 °
